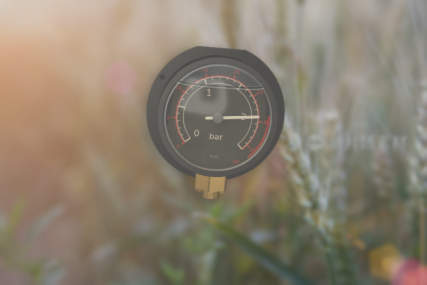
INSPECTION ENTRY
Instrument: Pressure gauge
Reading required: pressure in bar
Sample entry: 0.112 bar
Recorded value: 2 bar
